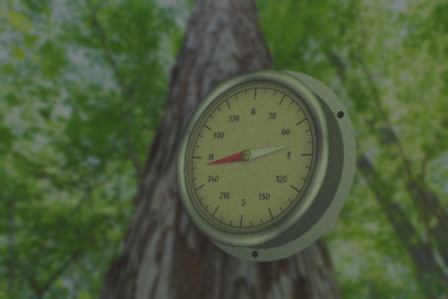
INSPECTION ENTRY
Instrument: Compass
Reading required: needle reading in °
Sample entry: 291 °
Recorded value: 260 °
